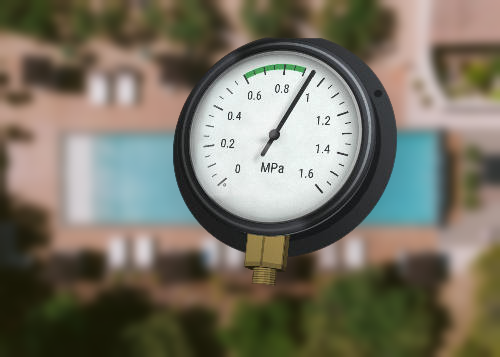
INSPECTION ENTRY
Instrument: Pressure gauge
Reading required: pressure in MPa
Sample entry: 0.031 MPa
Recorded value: 0.95 MPa
